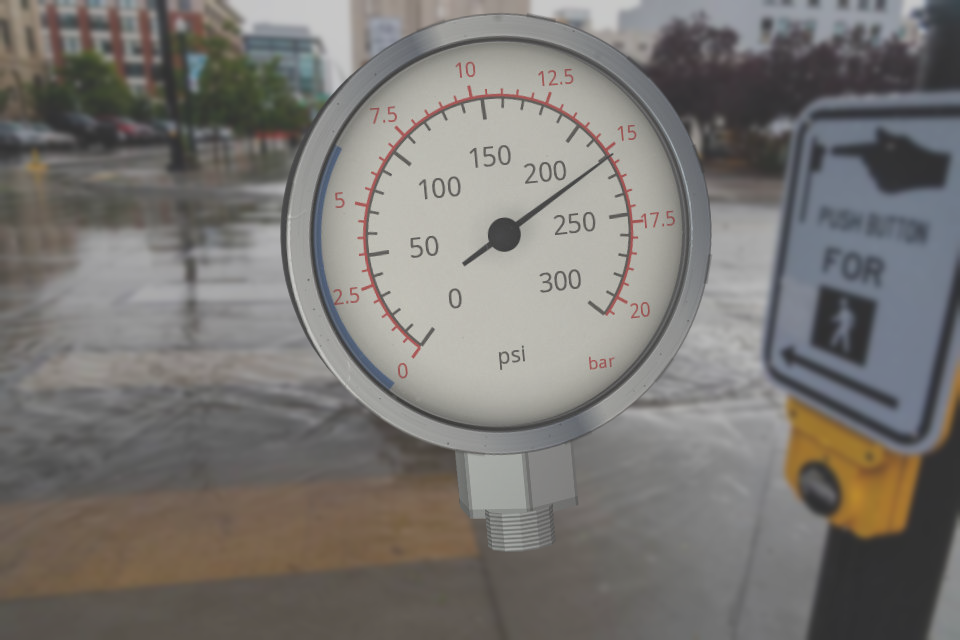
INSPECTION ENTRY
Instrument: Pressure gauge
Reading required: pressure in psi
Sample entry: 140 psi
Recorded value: 220 psi
